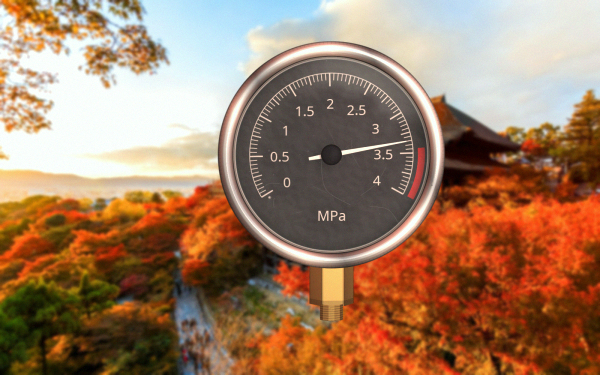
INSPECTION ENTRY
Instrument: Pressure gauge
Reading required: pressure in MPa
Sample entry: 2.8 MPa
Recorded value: 3.35 MPa
